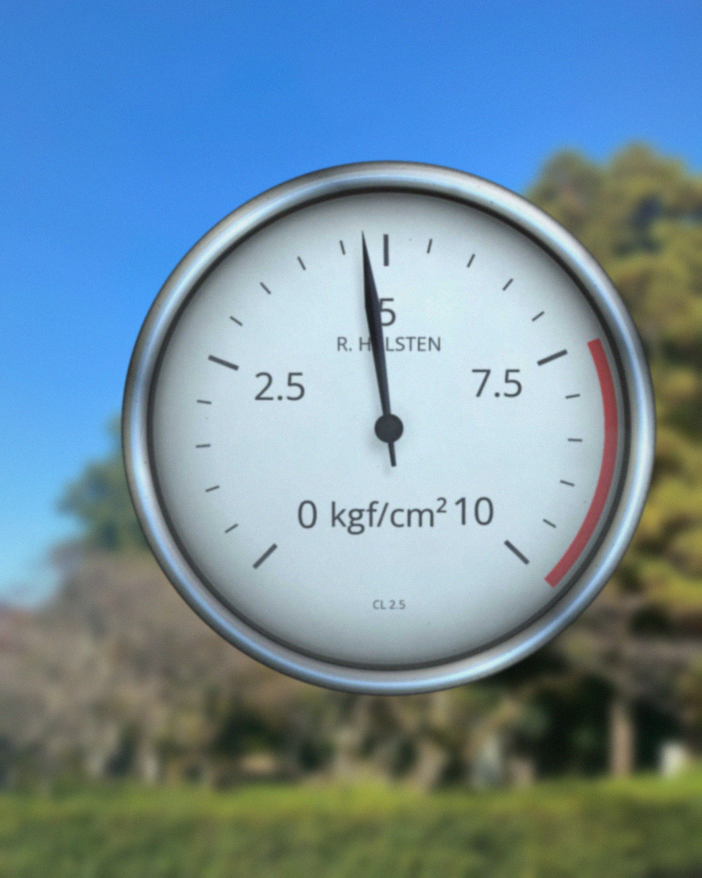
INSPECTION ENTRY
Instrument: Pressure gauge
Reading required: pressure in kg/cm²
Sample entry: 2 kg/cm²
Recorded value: 4.75 kg/cm²
